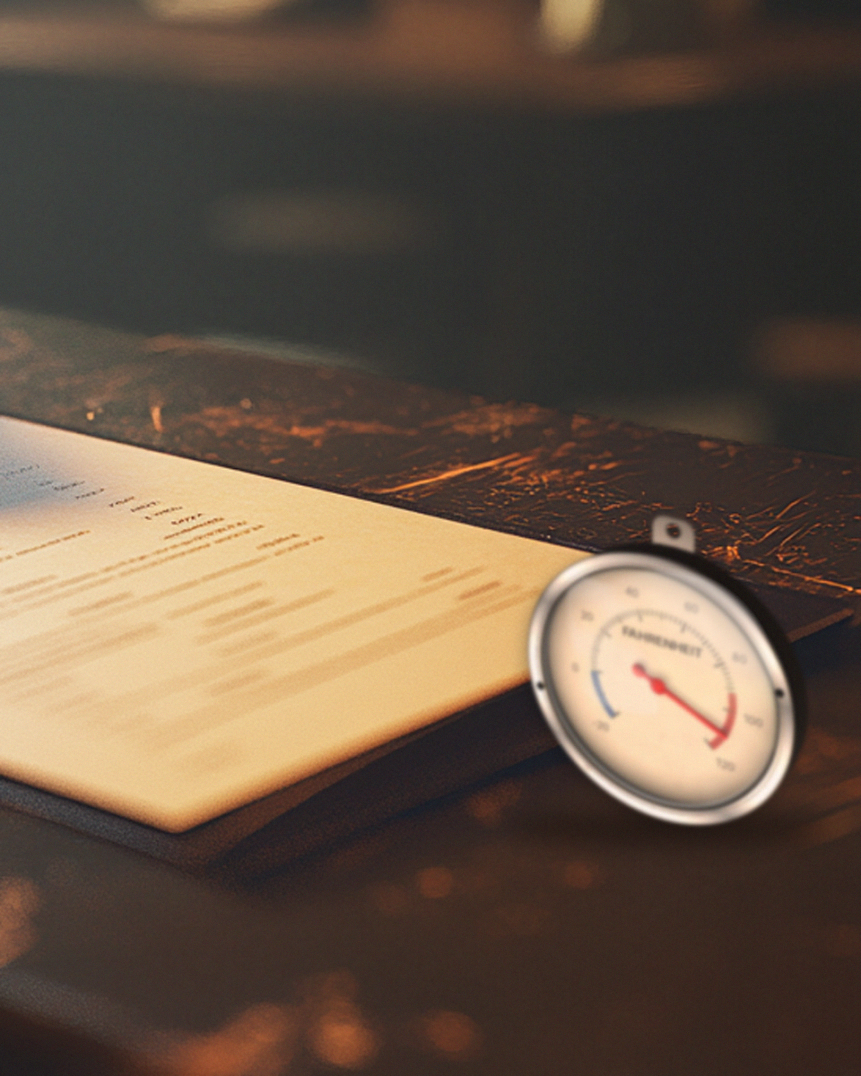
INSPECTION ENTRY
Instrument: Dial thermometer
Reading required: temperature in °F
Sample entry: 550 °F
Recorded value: 110 °F
